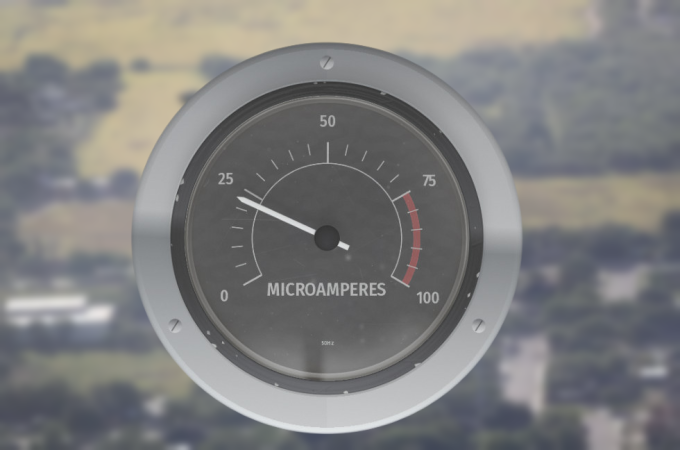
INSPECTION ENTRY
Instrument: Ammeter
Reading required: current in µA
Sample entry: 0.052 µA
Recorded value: 22.5 µA
